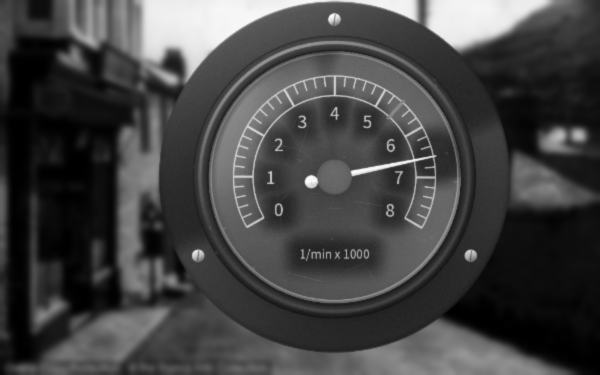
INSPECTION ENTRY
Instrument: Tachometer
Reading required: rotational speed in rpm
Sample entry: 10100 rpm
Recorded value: 6600 rpm
